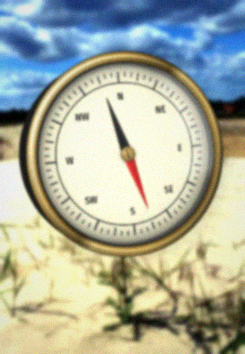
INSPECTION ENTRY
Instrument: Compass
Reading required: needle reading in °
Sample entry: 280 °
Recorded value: 165 °
